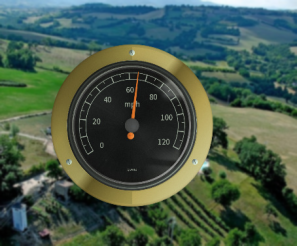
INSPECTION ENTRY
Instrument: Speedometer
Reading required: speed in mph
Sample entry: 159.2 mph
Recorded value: 65 mph
